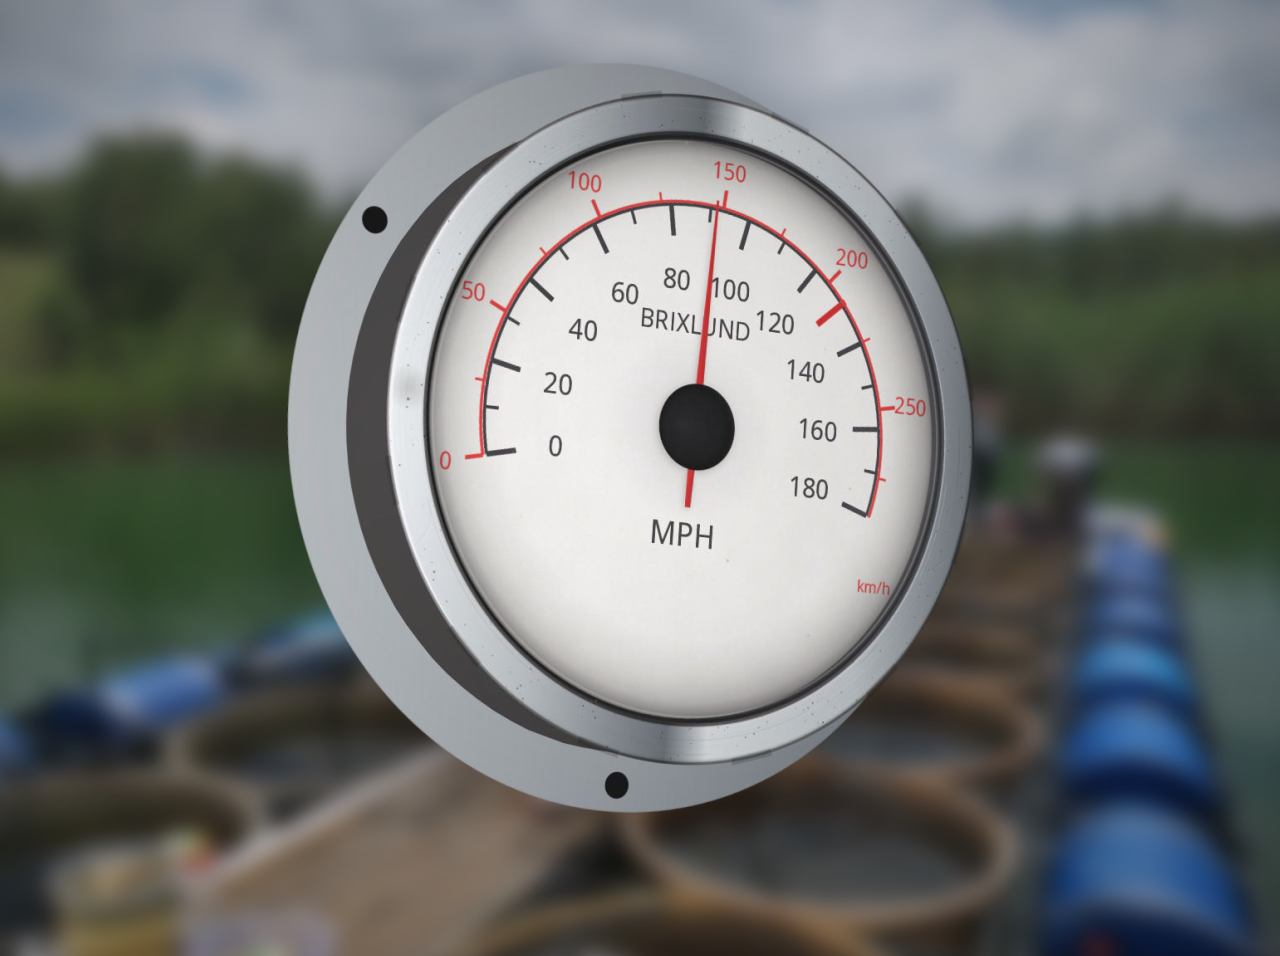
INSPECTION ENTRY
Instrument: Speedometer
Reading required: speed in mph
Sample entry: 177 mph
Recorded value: 90 mph
